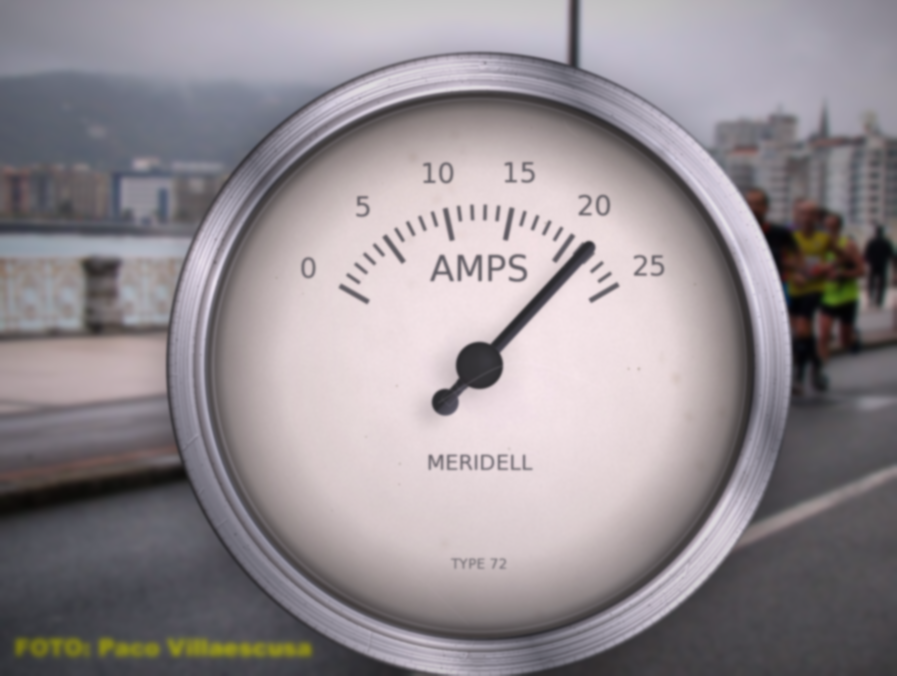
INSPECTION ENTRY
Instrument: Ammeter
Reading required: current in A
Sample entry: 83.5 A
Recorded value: 21.5 A
